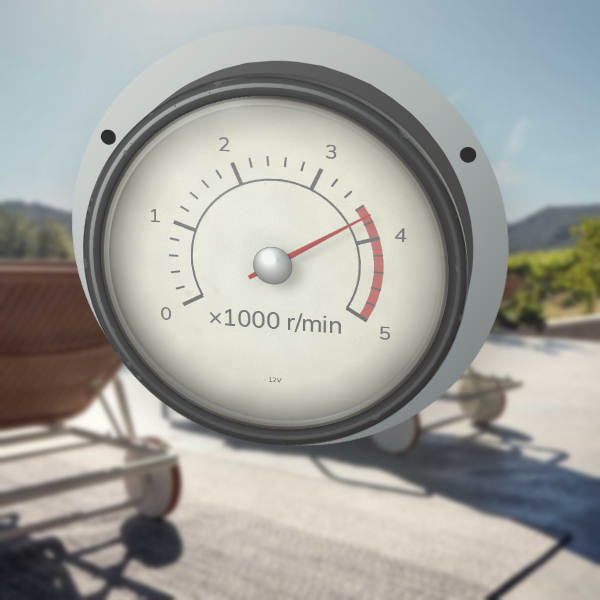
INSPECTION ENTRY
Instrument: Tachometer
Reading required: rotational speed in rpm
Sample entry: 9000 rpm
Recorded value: 3700 rpm
